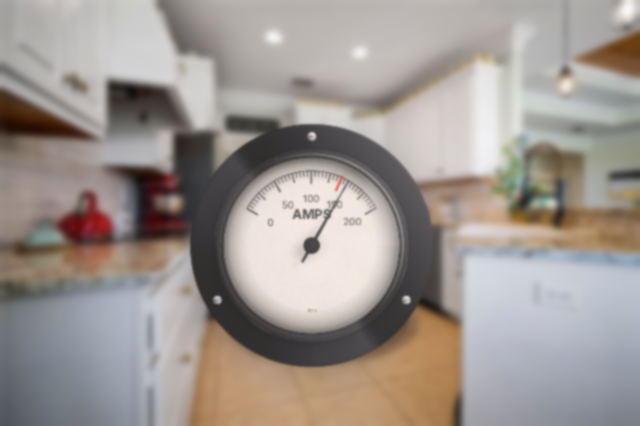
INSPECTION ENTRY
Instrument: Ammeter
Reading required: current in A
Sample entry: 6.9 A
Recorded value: 150 A
